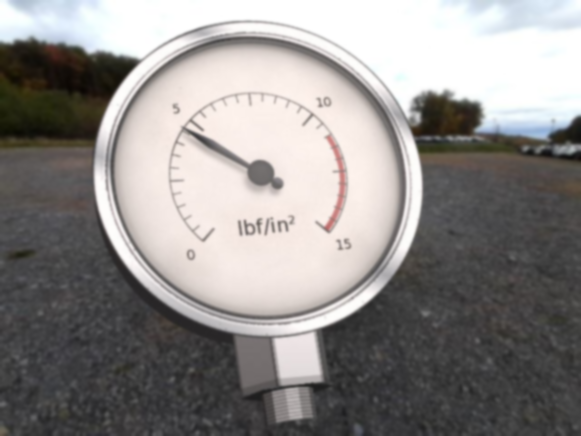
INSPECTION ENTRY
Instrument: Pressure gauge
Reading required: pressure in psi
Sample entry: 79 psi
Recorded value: 4.5 psi
